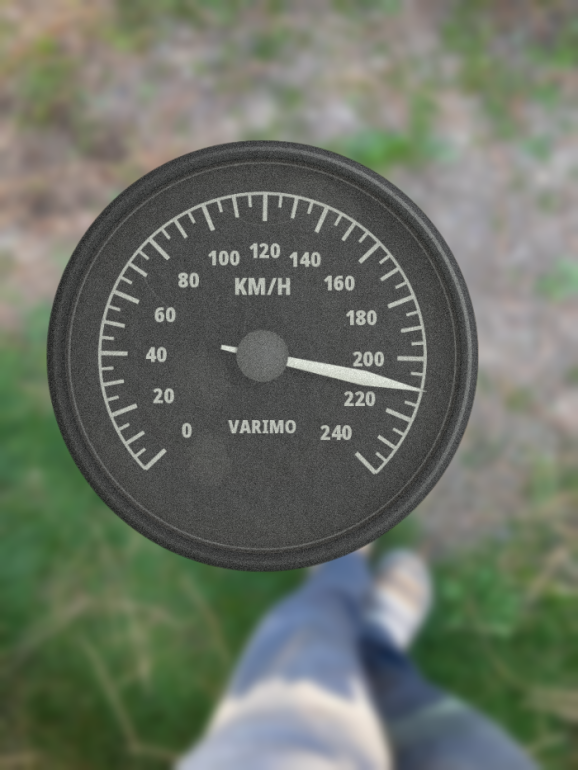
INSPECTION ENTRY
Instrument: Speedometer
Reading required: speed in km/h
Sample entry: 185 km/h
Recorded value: 210 km/h
